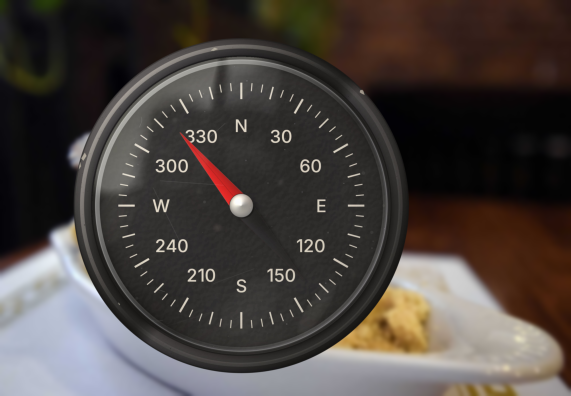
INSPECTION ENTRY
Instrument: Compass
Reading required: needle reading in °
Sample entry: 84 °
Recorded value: 320 °
